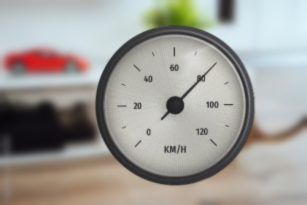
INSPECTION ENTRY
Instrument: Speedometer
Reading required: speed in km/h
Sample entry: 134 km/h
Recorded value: 80 km/h
